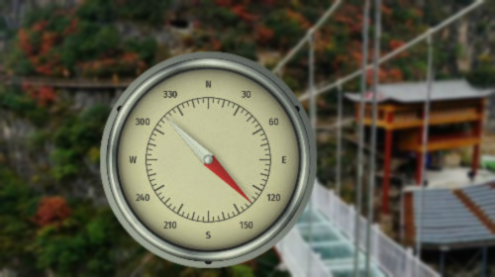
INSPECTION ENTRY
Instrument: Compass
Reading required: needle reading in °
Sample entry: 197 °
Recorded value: 135 °
